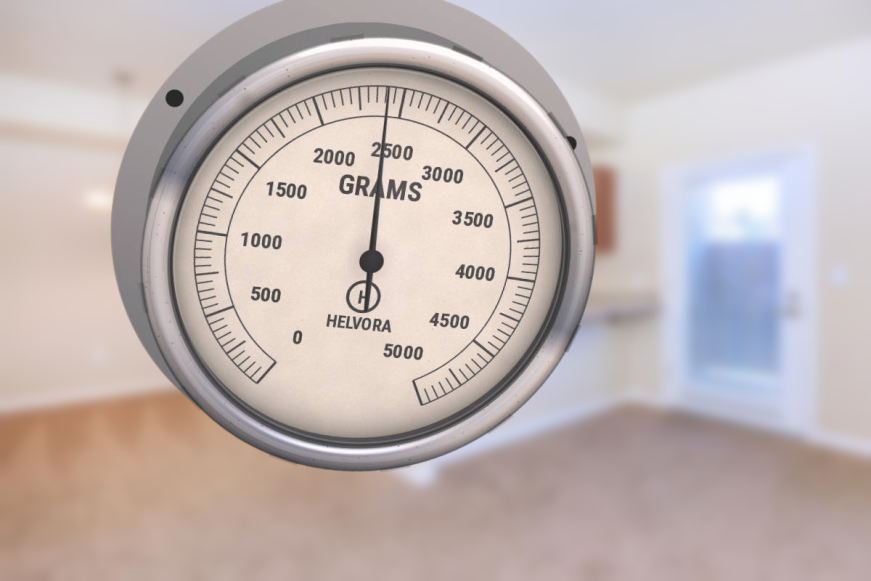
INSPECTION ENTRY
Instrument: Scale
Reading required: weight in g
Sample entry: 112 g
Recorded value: 2400 g
